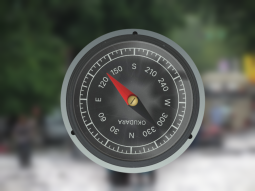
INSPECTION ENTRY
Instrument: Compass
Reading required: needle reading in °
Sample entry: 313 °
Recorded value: 135 °
